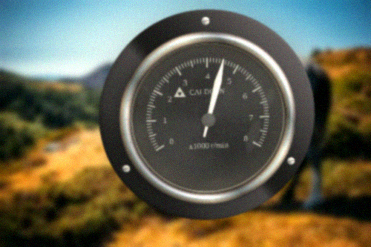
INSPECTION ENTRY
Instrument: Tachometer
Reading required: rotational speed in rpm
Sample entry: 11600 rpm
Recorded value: 4500 rpm
